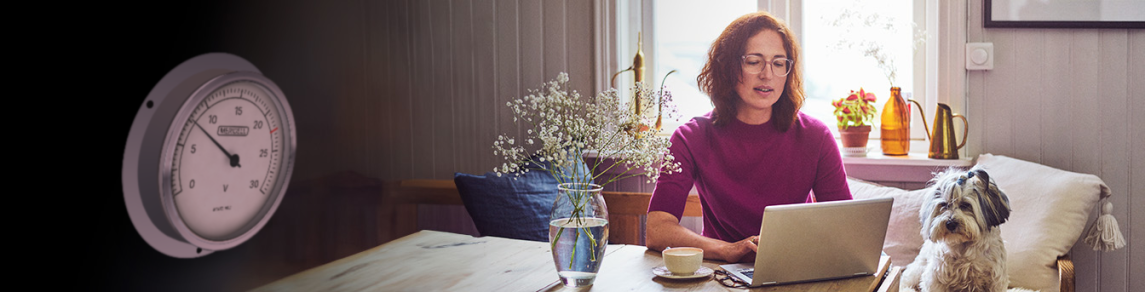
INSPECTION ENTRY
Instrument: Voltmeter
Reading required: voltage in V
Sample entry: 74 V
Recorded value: 7.5 V
